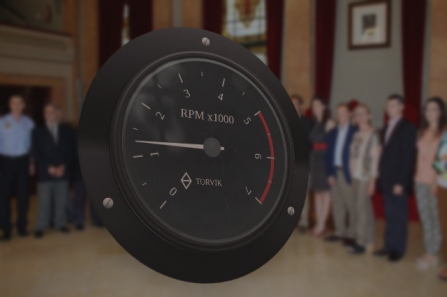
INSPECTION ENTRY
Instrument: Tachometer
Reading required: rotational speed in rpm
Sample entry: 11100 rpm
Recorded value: 1250 rpm
